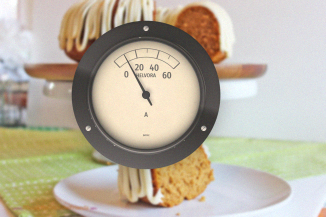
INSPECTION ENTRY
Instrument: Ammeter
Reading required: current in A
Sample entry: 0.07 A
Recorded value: 10 A
